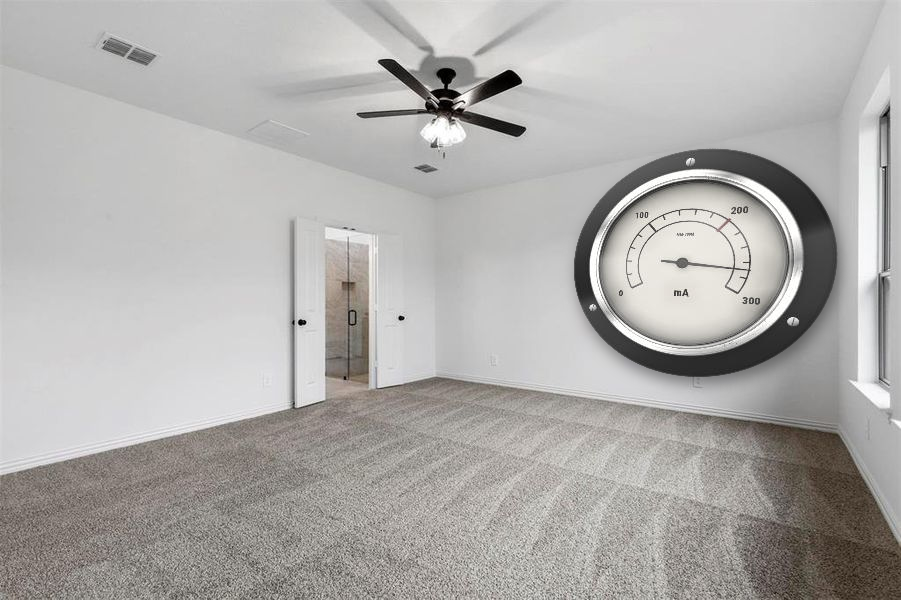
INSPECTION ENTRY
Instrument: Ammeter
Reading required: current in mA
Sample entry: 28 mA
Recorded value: 270 mA
